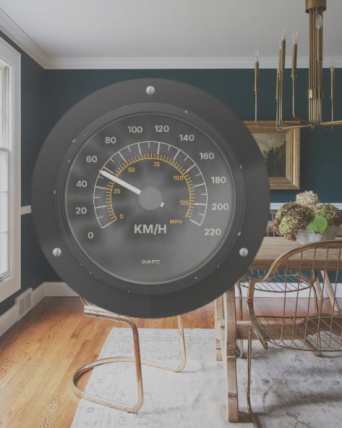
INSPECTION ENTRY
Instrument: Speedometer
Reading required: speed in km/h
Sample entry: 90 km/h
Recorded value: 55 km/h
